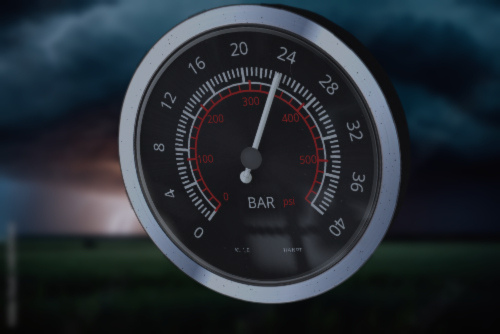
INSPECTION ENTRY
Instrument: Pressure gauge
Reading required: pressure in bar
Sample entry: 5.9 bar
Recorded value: 24 bar
